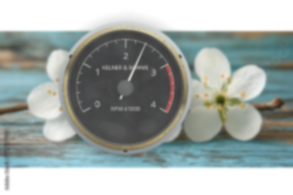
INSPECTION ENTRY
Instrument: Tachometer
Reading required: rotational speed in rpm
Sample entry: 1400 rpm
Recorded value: 2400 rpm
